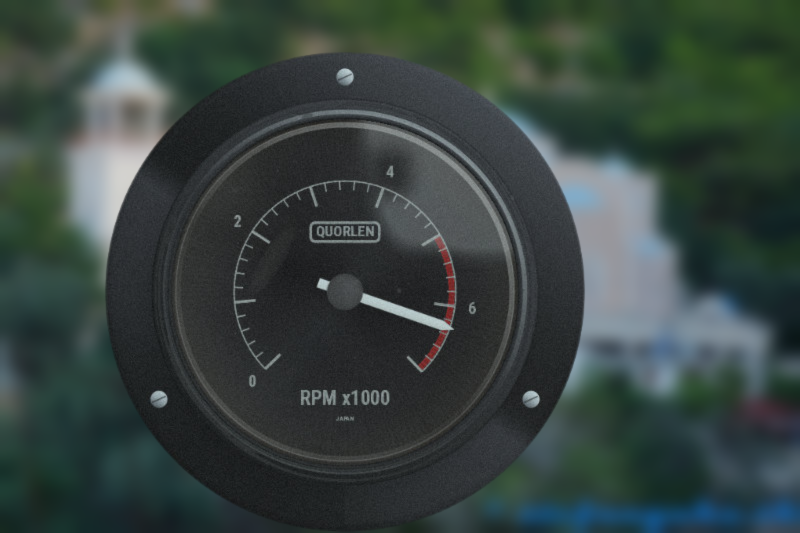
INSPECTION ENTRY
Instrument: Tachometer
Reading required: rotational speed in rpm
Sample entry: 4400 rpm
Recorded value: 6300 rpm
